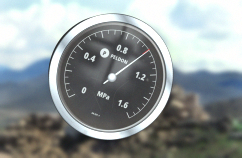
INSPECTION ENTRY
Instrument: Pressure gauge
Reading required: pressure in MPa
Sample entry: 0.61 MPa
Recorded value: 1 MPa
